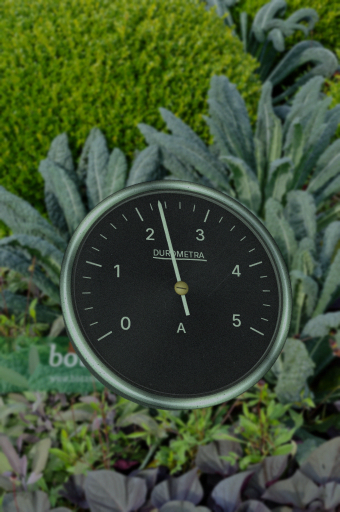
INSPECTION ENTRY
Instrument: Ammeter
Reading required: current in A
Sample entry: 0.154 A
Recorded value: 2.3 A
